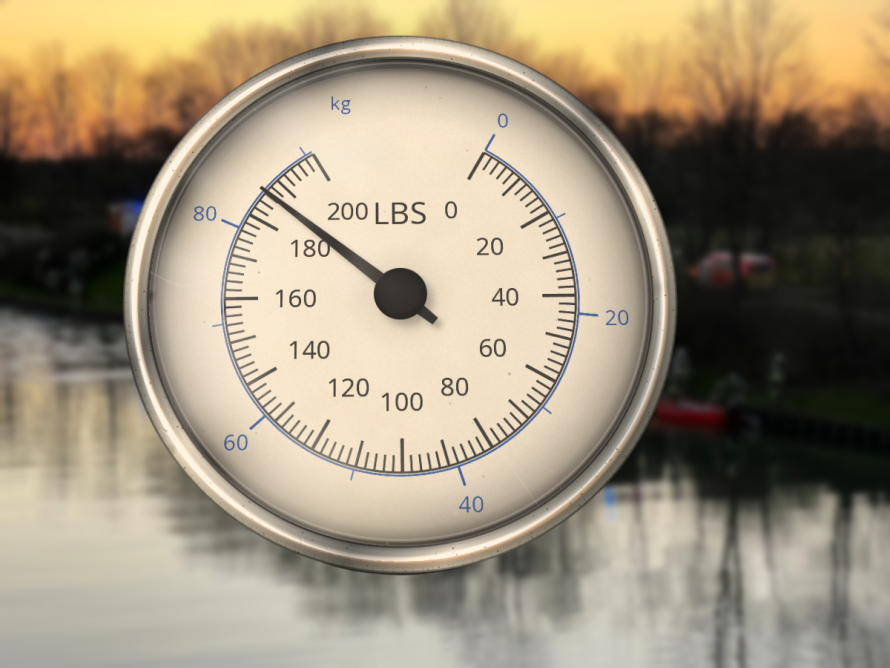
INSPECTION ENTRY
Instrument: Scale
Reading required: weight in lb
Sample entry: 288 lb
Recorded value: 186 lb
